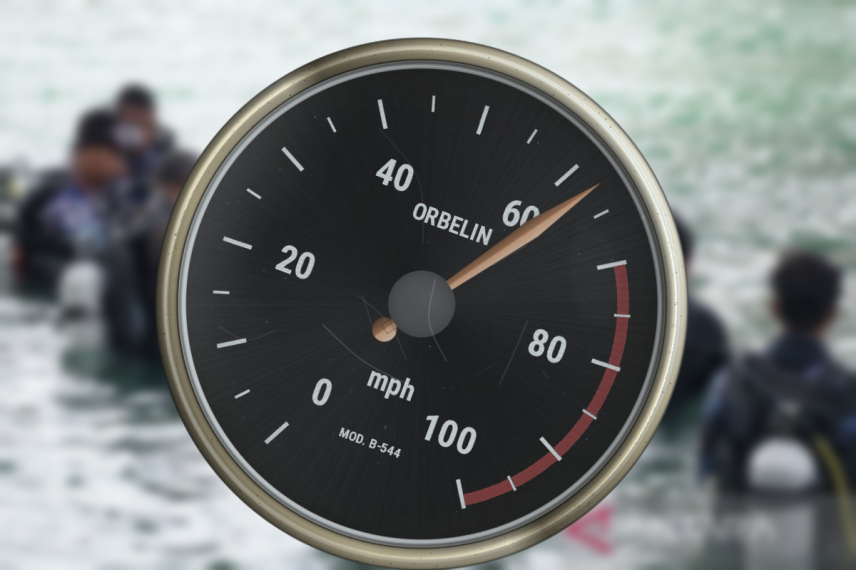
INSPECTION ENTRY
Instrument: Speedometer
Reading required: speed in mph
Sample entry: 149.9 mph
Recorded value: 62.5 mph
